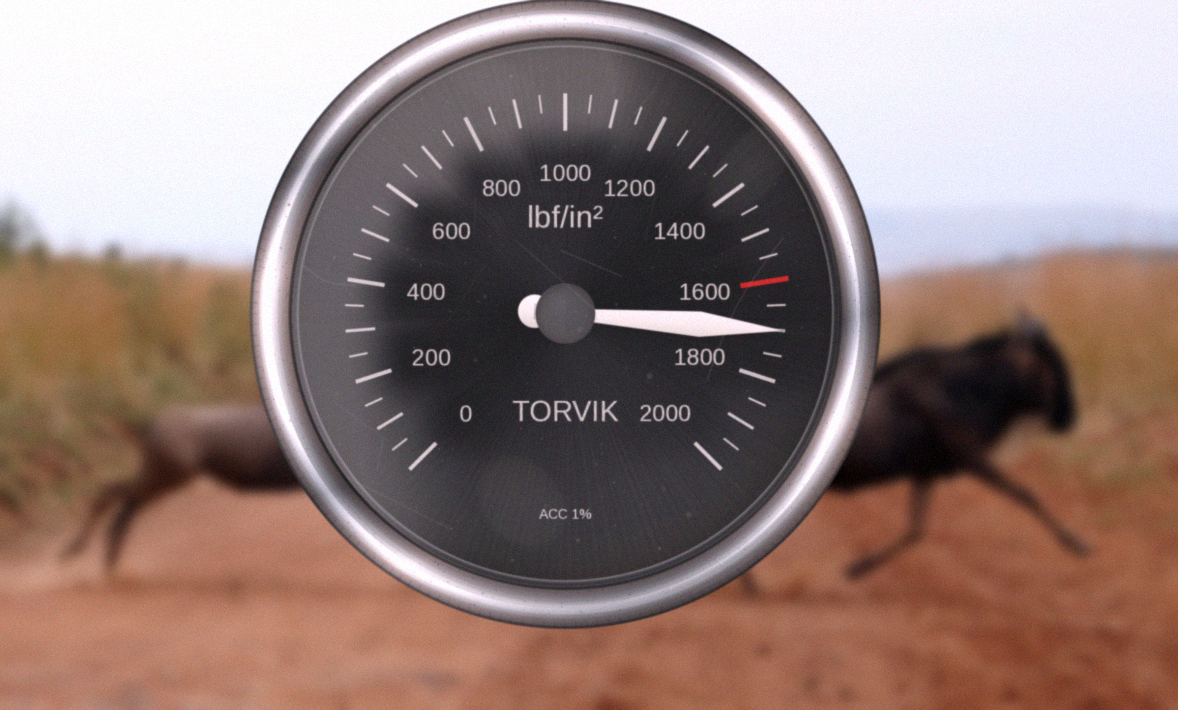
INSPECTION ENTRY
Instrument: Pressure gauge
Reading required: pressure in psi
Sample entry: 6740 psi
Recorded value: 1700 psi
